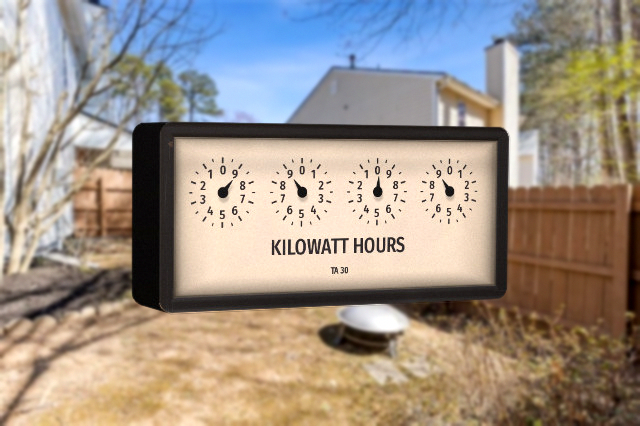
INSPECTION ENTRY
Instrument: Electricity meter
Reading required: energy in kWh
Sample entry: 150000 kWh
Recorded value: 8899 kWh
